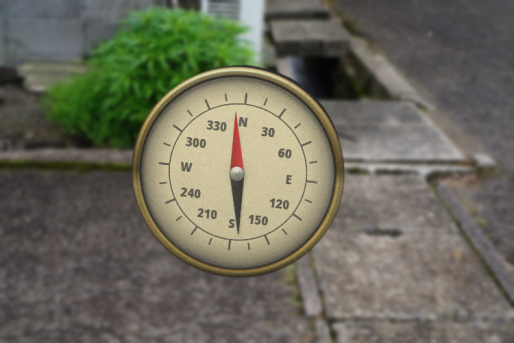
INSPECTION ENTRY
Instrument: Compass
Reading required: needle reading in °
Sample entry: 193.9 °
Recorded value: 352.5 °
